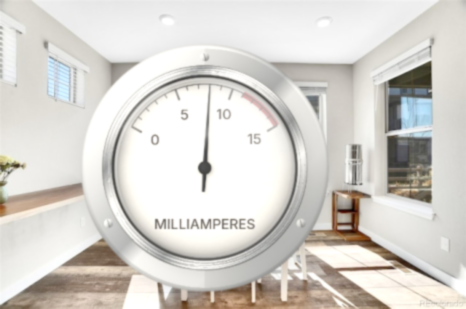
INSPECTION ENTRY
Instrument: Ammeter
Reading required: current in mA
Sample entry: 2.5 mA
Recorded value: 8 mA
